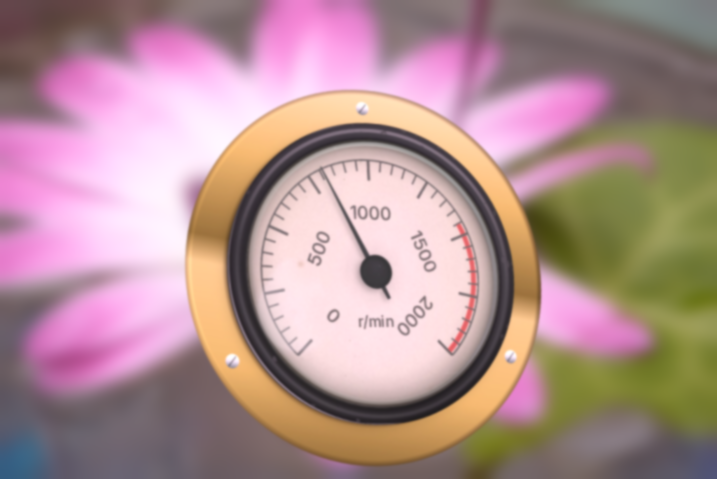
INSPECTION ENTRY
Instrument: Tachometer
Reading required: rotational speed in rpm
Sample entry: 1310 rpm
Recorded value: 800 rpm
